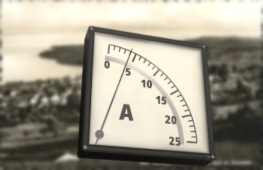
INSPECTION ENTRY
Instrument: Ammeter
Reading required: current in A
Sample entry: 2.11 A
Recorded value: 4 A
